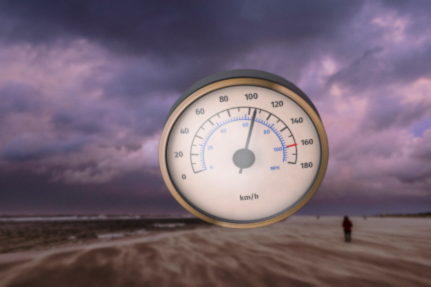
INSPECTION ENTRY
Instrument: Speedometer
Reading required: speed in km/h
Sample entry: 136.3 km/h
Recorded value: 105 km/h
